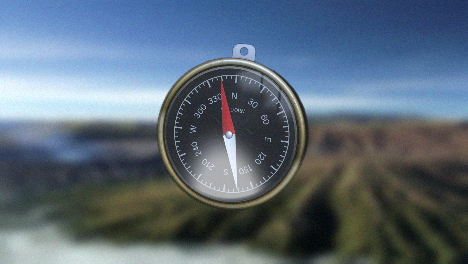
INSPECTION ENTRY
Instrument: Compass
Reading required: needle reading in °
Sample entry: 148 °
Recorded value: 345 °
